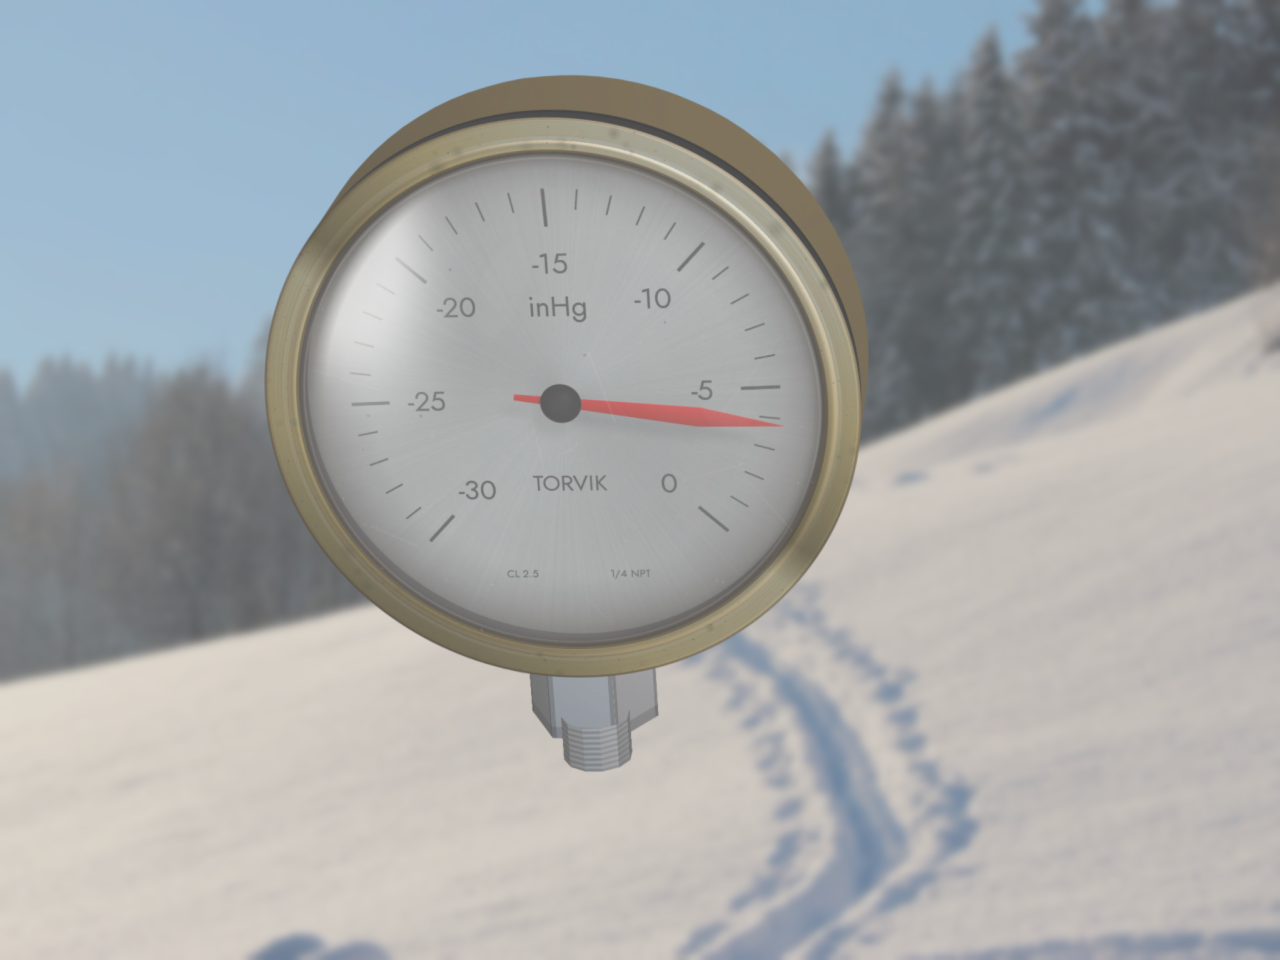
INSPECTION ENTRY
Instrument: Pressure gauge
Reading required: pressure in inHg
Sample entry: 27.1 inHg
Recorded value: -4 inHg
